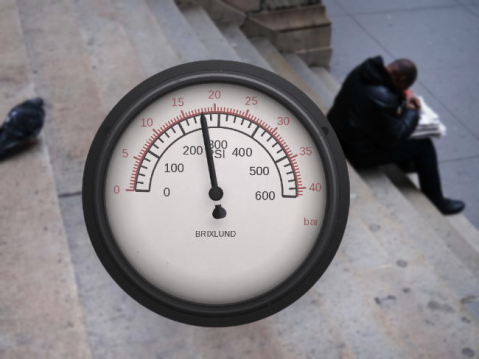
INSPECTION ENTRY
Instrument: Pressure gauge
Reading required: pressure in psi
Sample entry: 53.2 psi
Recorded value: 260 psi
